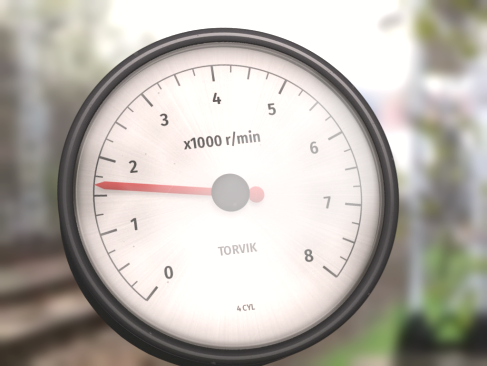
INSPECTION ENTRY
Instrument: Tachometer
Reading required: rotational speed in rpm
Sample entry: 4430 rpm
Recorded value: 1625 rpm
